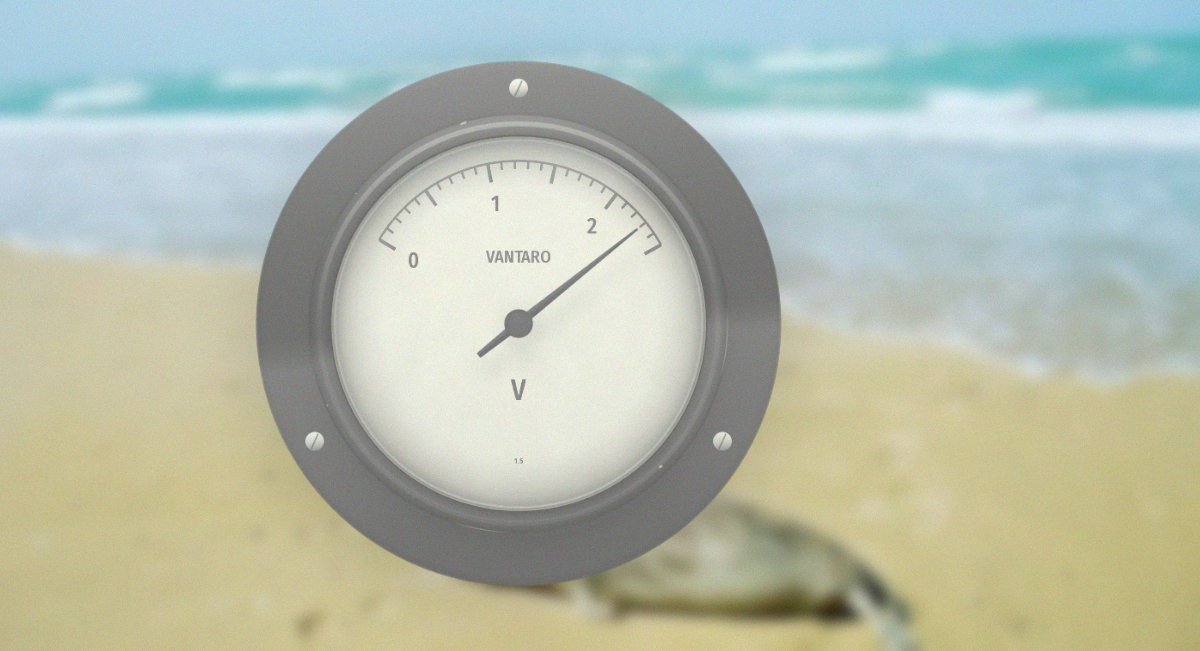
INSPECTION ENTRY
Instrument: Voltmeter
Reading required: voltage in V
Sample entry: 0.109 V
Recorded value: 2.3 V
